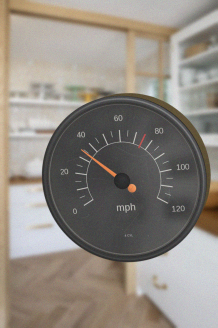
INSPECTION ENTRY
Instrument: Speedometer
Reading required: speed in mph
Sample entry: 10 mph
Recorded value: 35 mph
